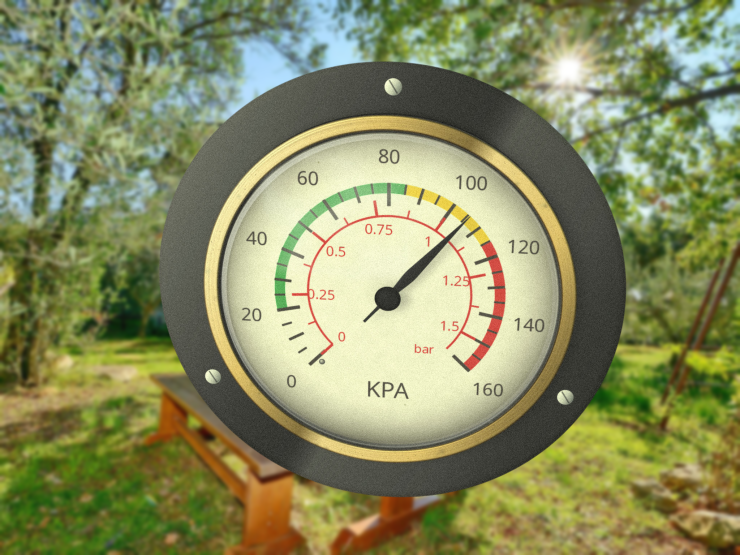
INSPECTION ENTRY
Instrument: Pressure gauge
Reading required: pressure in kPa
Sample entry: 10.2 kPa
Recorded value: 105 kPa
